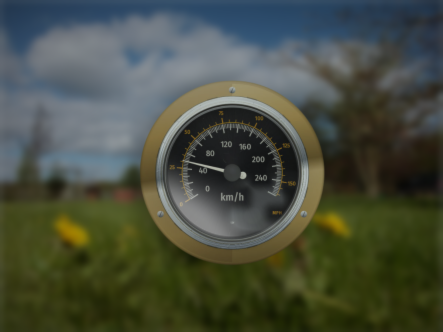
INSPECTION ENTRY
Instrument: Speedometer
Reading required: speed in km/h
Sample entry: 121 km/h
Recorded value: 50 km/h
